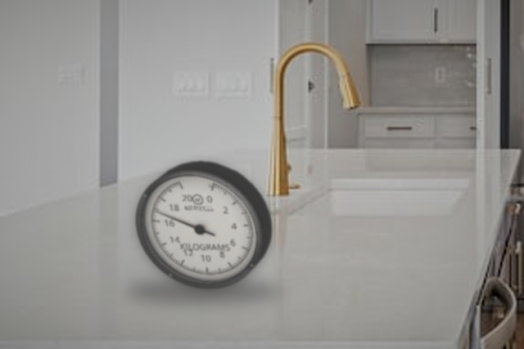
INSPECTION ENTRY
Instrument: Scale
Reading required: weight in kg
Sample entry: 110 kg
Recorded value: 17 kg
